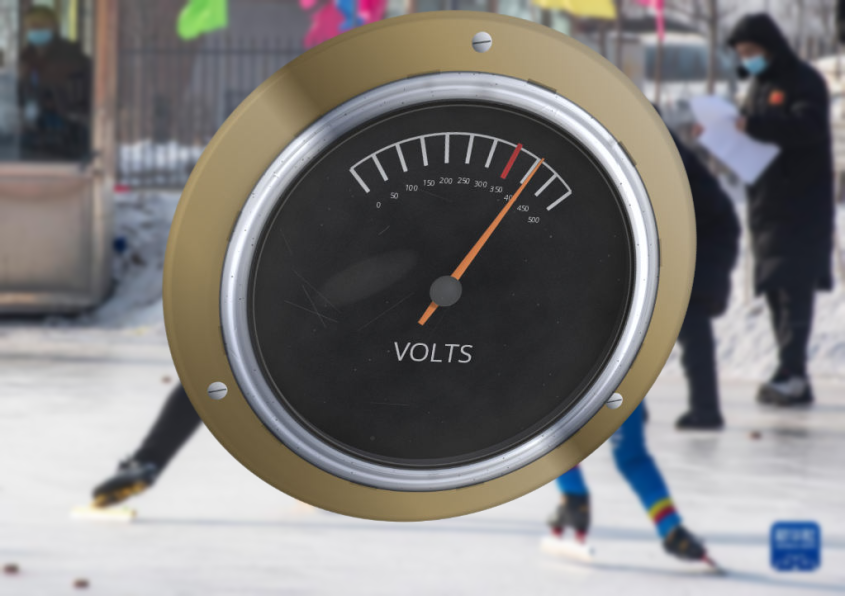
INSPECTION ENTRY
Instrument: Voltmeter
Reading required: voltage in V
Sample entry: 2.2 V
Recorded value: 400 V
